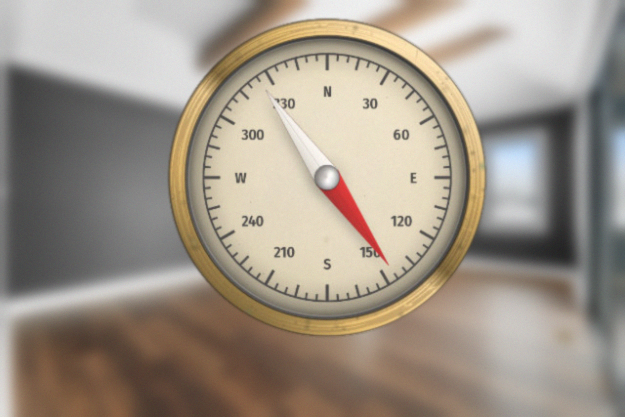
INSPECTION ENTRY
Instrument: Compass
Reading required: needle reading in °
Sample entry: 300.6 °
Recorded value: 145 °
